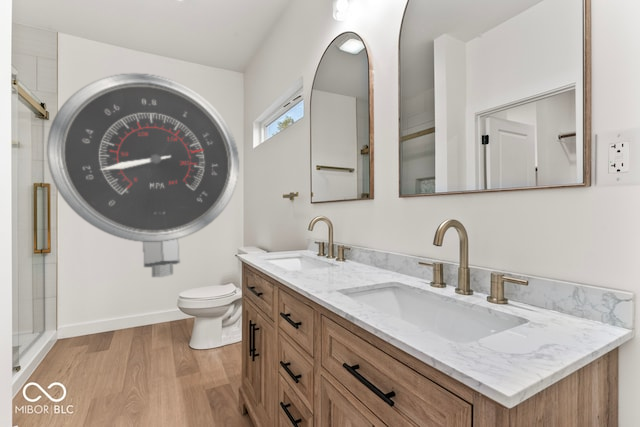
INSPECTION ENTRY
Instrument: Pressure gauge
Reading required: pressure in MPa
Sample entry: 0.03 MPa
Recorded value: 0.2 MPa
